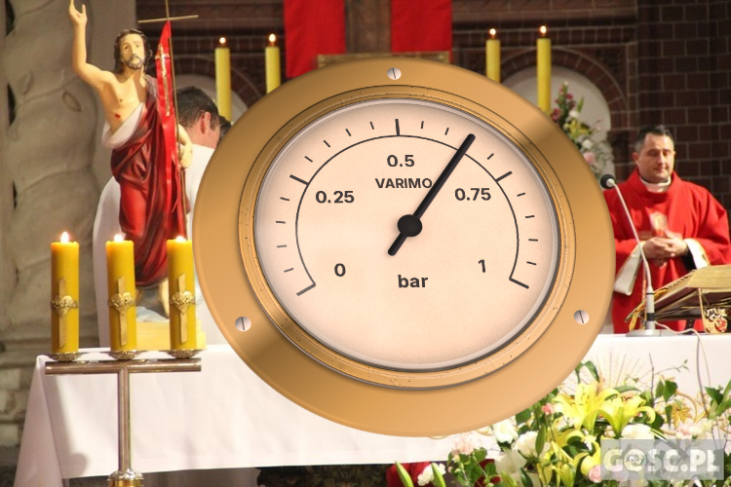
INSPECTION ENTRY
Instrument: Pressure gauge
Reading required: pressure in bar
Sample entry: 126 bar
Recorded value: 0.65 bar
